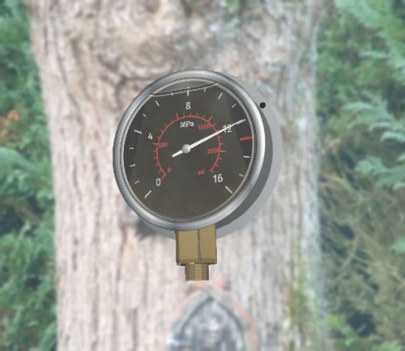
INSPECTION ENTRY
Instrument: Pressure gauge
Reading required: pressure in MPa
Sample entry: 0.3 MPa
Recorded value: 12 MPa
